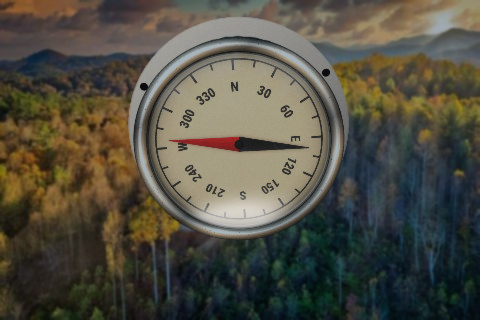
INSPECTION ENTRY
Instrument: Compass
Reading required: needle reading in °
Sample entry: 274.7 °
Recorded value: 277.5 °
